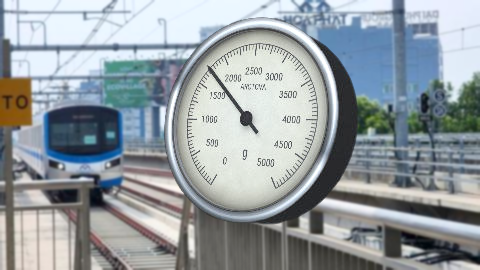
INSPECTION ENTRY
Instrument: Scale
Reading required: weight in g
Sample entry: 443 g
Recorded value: 1750 g
